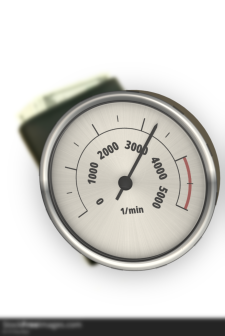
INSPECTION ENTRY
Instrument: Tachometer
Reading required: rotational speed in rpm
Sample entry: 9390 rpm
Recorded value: 3250 rpm
